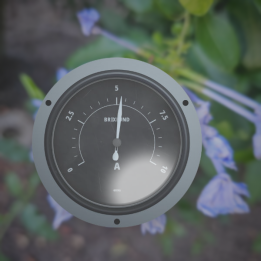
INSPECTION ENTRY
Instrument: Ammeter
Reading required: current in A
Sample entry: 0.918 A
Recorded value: 5.25 A
